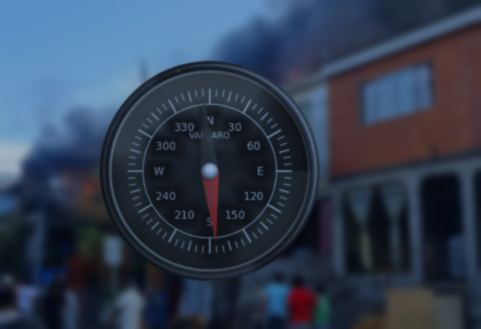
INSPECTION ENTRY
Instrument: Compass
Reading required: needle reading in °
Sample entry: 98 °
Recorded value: 175 °
